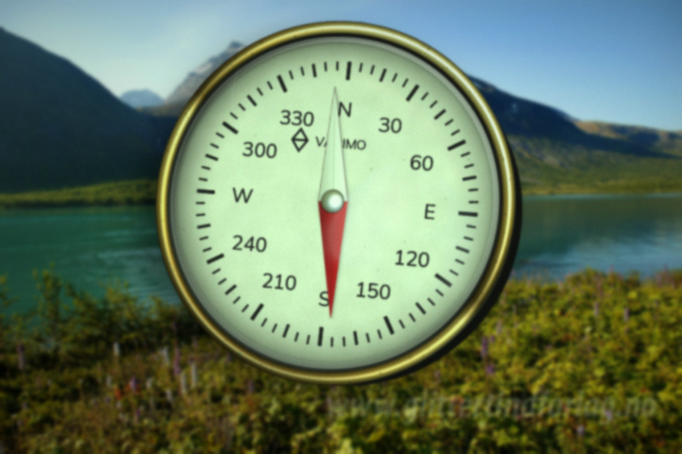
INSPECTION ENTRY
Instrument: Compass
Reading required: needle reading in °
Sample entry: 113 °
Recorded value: 175 °
